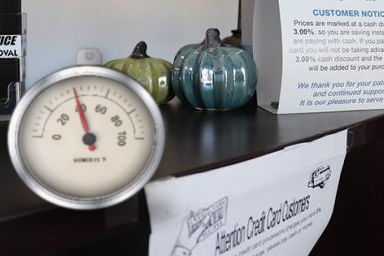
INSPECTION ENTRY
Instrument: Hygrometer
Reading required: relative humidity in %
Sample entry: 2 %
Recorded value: 40 %
